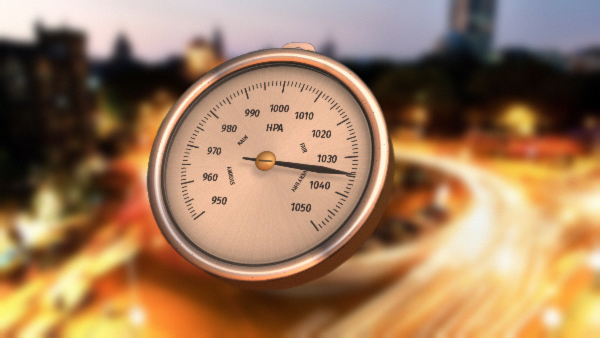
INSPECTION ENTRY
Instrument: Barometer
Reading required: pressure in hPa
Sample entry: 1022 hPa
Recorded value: 1035 hPa
